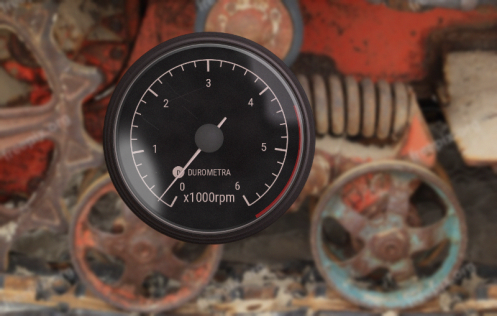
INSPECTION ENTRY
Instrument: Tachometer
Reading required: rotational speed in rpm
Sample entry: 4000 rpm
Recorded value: 200 rpm
